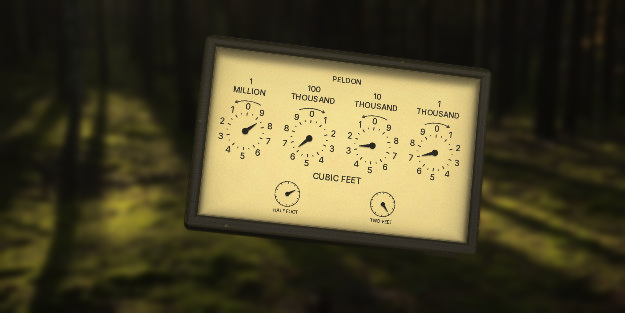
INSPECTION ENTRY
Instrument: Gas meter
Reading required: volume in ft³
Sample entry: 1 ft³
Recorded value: 862700 ft³
